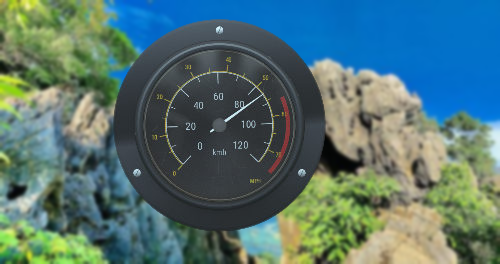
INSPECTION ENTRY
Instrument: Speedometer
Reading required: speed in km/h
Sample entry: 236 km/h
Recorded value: 85 km/h
